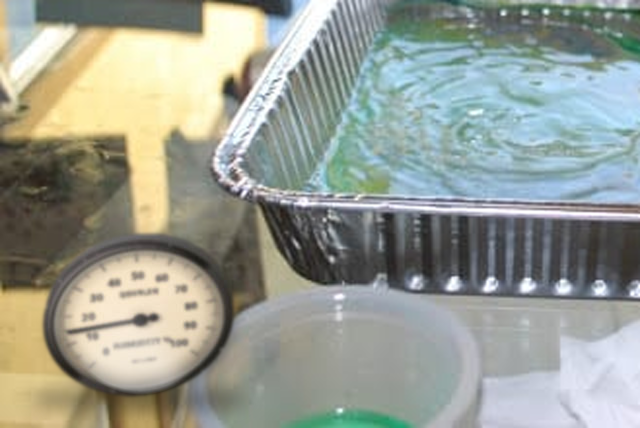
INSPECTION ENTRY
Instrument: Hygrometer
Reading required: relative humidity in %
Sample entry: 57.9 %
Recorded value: 15 %
